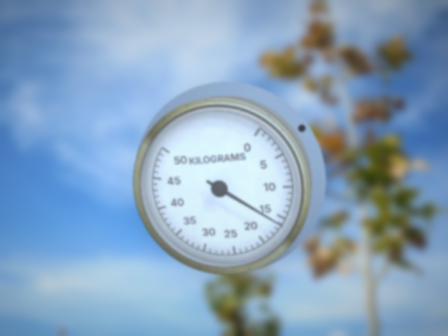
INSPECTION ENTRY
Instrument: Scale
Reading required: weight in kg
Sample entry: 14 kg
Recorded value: 16 kg
